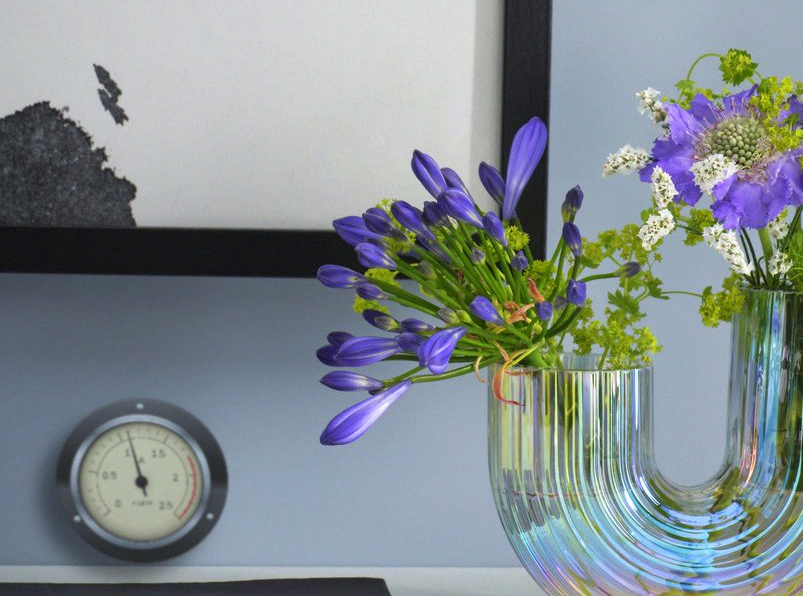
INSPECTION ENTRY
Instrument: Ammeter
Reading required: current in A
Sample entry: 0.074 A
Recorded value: 1.1 A
